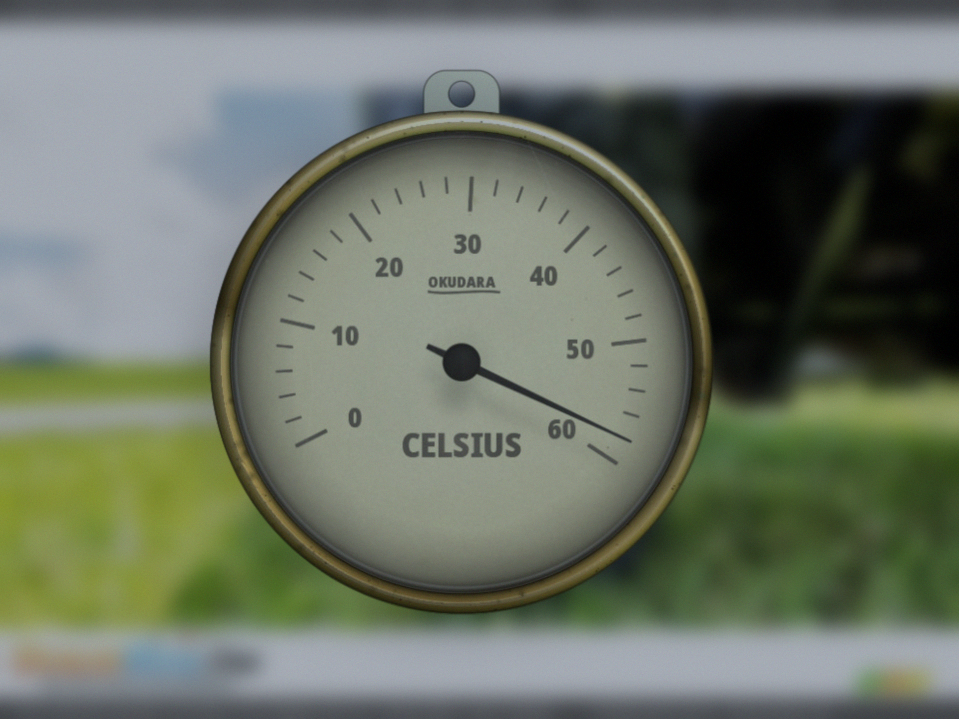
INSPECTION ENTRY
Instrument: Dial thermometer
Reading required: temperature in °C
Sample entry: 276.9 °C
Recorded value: 58 °C
